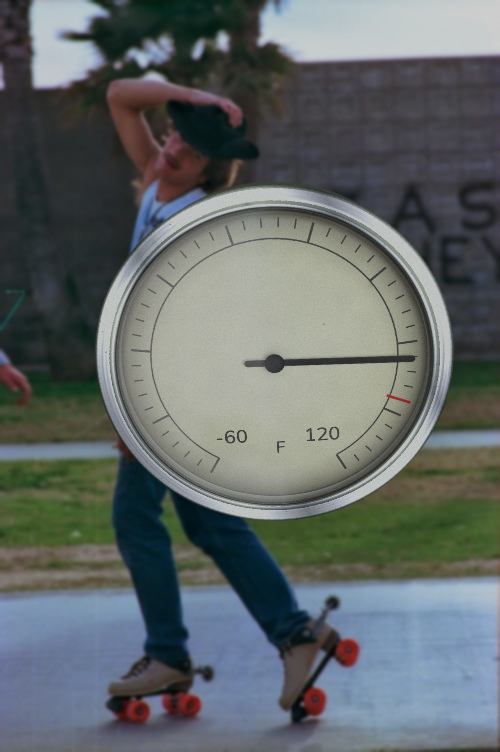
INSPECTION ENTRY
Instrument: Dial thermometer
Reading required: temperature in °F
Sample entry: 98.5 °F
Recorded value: 84 °F
